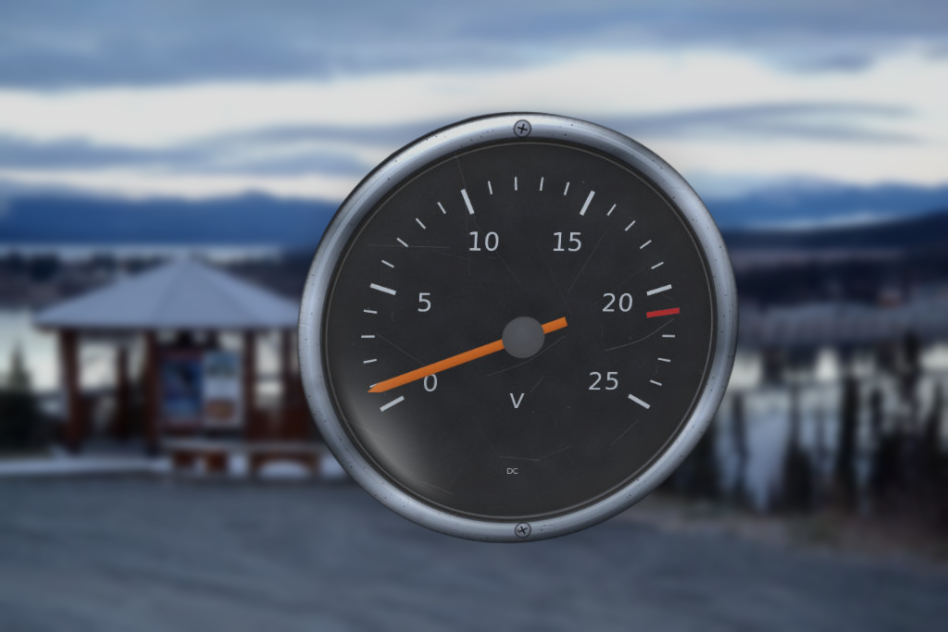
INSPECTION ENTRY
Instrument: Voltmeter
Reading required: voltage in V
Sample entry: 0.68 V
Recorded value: 1 V
